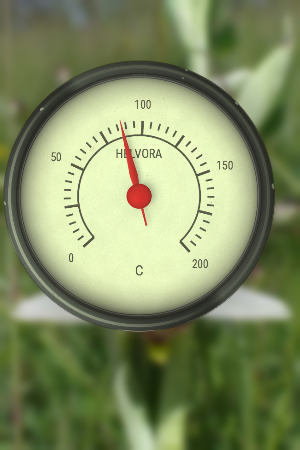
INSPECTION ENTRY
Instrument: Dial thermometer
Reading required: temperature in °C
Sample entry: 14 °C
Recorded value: 87.5 °C
